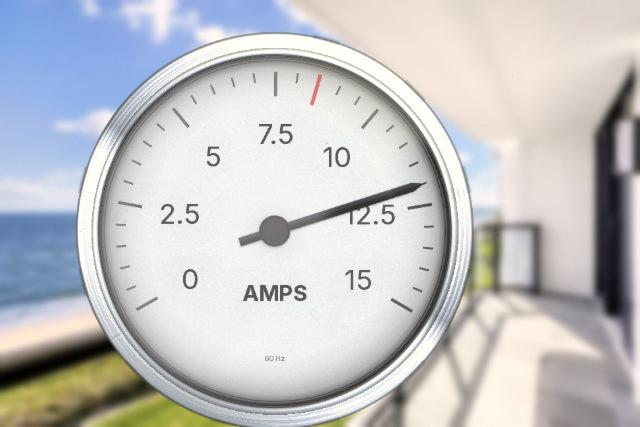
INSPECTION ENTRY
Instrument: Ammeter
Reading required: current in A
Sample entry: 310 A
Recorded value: 12 A
